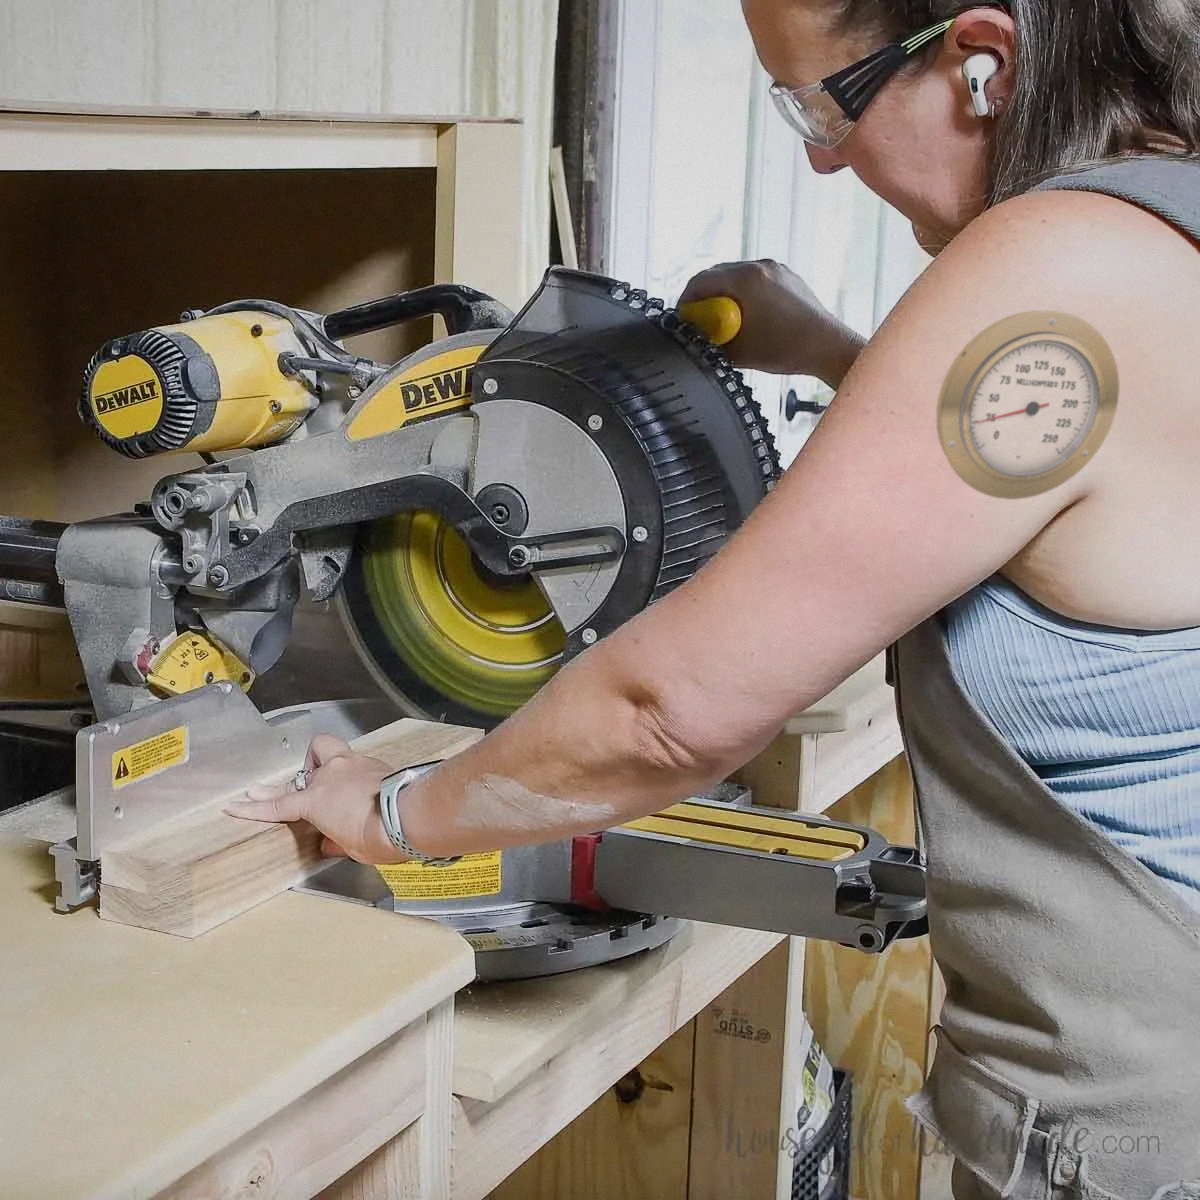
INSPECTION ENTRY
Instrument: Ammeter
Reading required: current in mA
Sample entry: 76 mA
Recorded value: 25 mA
